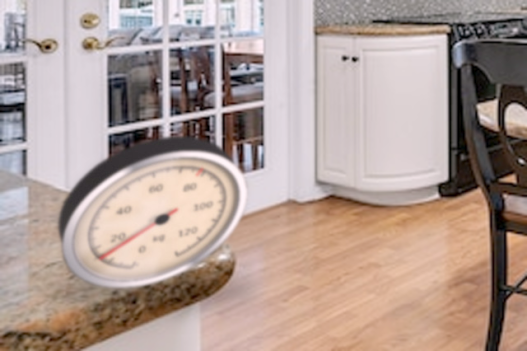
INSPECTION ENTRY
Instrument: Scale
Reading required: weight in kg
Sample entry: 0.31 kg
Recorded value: 15 kg
